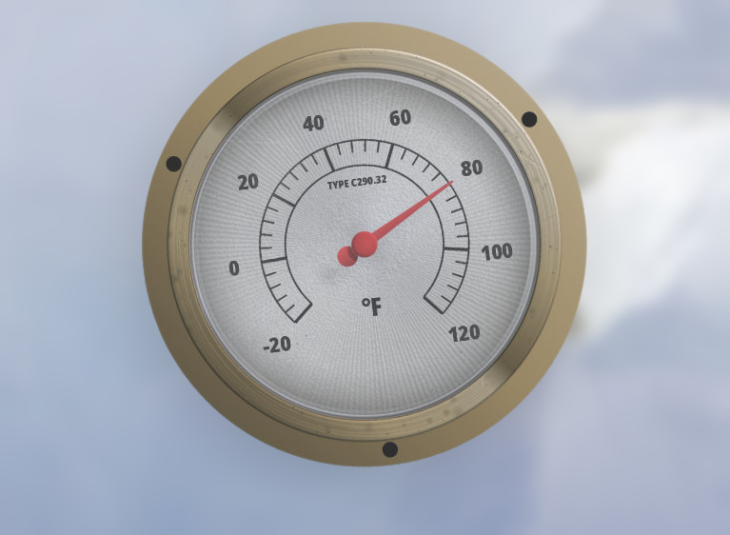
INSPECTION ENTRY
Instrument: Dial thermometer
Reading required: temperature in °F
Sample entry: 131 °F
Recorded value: 80 °F
